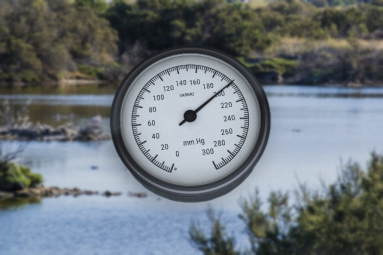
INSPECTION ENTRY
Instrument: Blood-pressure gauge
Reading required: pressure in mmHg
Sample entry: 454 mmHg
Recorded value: 200 mmHg
